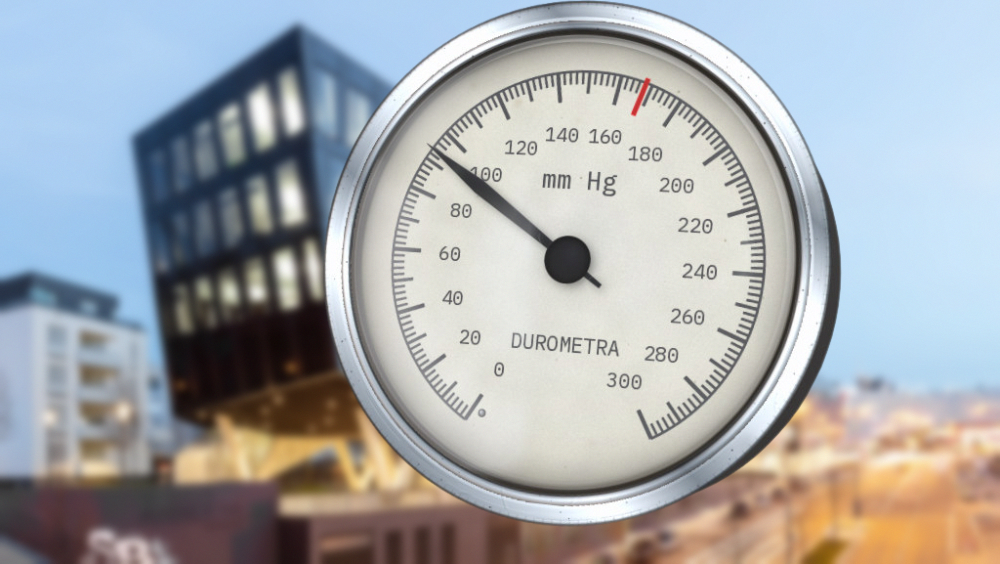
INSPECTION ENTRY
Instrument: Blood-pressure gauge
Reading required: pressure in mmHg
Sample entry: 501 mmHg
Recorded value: 94 mmHg
